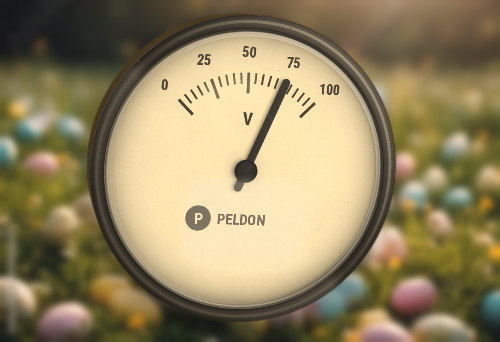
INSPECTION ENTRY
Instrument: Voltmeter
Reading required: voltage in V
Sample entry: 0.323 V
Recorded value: 75 V
